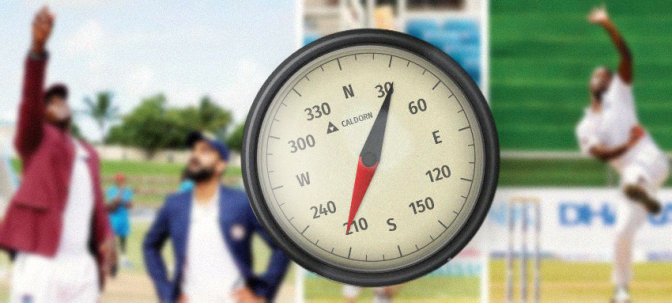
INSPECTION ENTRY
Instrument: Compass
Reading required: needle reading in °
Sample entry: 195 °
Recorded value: 215 °
